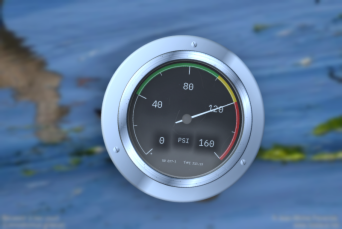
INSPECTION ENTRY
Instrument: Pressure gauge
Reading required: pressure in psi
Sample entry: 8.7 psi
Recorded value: 120 psi
